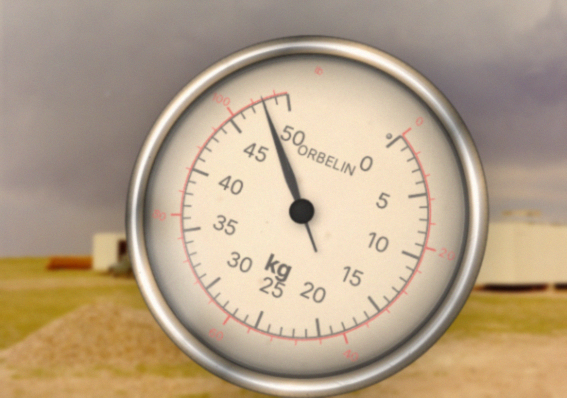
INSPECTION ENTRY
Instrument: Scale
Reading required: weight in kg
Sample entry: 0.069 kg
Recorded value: 48 kg
